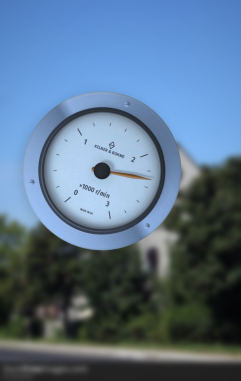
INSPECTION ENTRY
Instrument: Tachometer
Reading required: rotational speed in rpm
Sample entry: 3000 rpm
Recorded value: 2300 rpm
